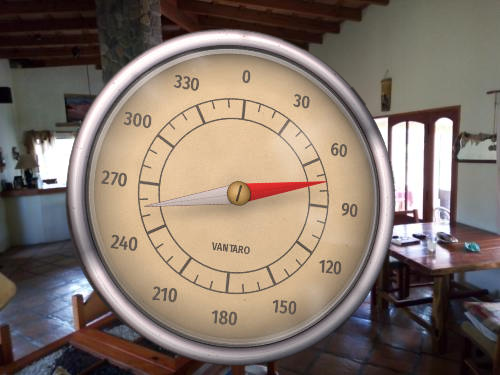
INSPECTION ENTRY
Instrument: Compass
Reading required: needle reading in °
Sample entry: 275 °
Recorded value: 75 °
